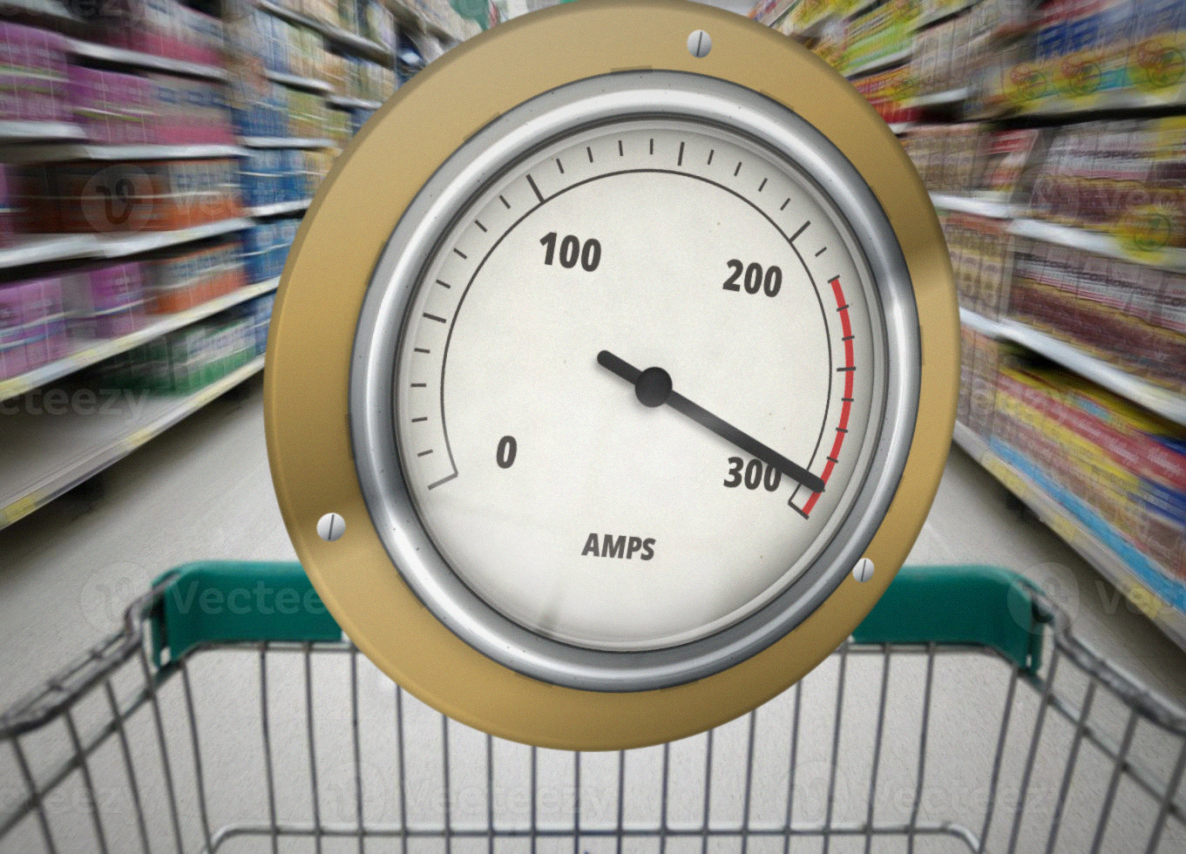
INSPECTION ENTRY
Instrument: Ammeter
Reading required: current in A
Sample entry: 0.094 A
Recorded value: 290 A
